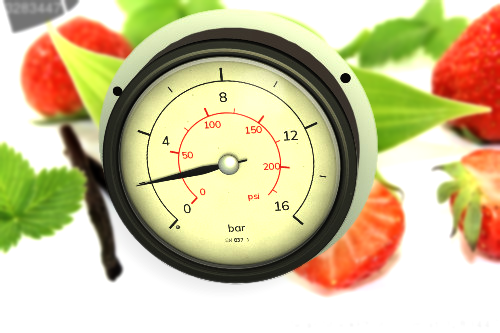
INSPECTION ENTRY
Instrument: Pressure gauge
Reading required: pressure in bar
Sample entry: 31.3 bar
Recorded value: 2 bar
